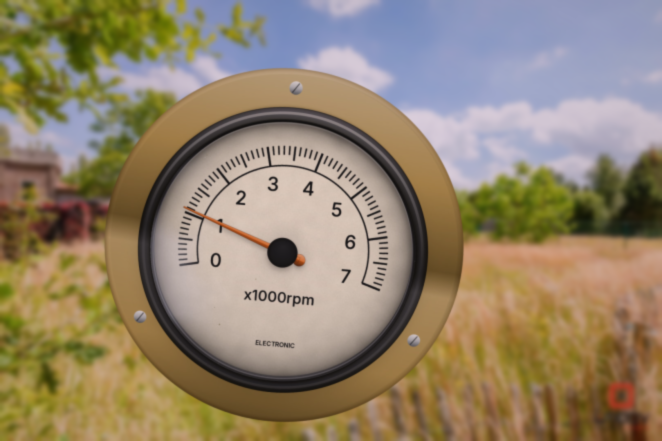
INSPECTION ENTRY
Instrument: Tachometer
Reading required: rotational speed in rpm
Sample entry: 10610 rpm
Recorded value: 1100 rpm
